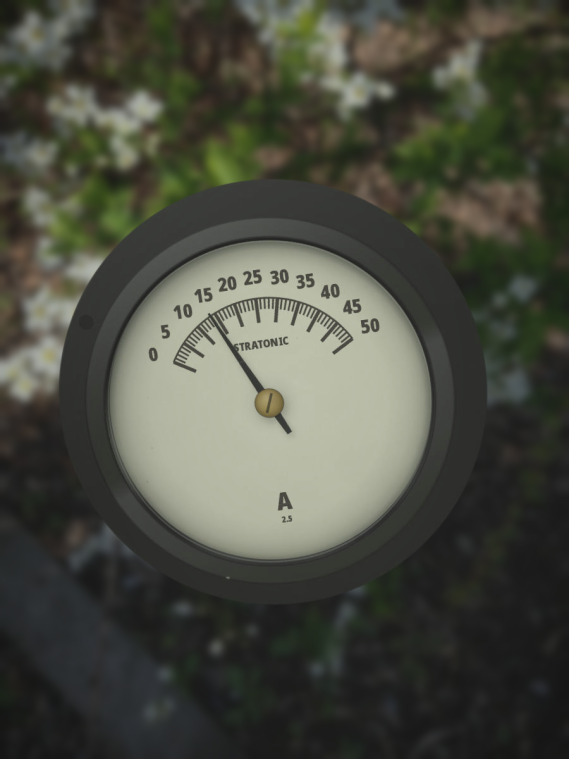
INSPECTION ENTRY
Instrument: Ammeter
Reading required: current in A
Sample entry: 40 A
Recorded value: 14 A
